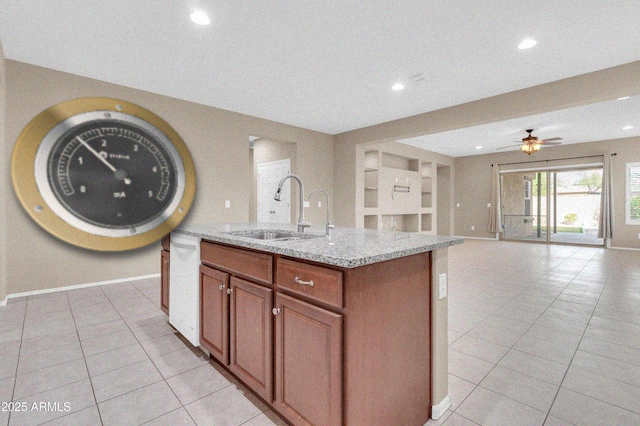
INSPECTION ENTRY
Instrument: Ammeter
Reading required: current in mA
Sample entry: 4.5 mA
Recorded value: 1.5 mA
